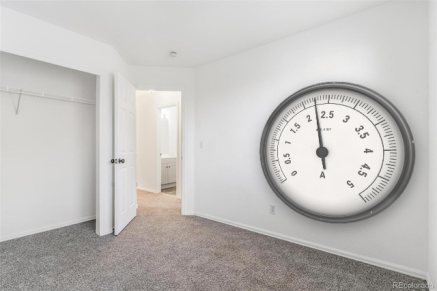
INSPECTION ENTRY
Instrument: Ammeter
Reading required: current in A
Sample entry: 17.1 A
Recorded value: 2.25 A
